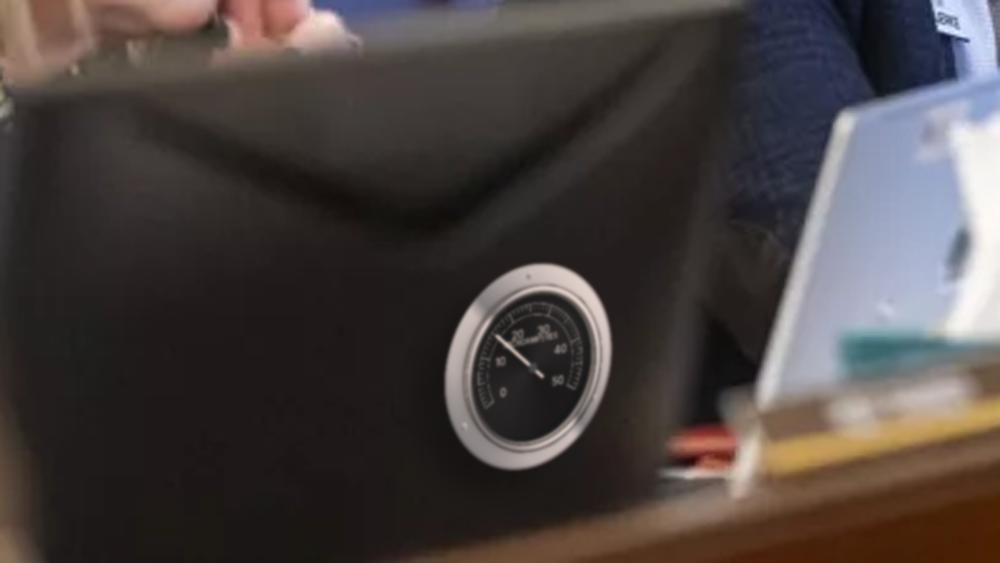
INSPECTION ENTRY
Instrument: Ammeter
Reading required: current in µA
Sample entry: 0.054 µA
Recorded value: 15 µA
